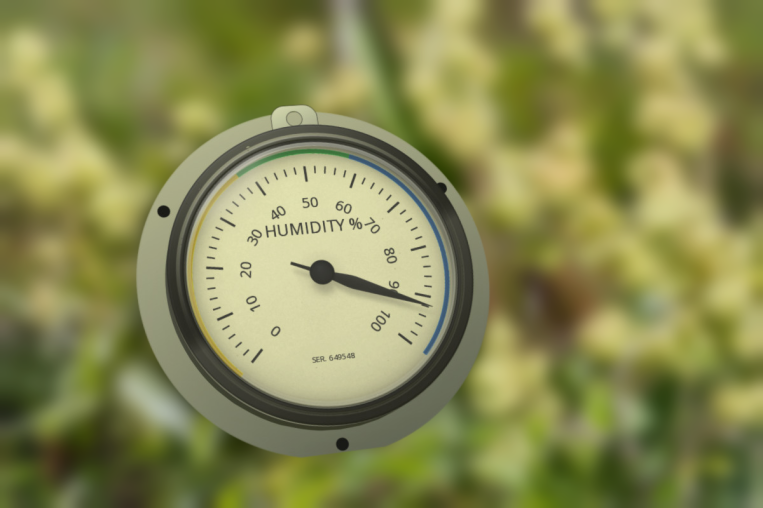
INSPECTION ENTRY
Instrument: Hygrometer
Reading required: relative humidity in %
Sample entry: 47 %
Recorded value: 92 %
